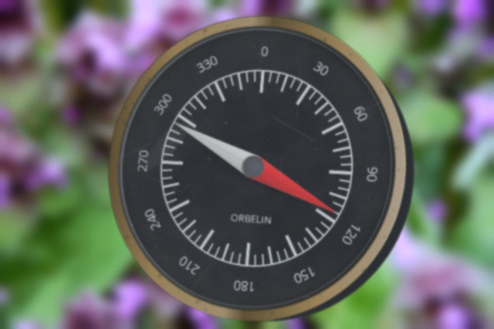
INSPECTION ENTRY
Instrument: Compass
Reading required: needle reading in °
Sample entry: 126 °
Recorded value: 115 °
